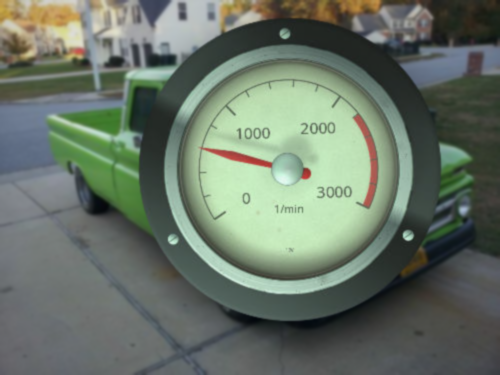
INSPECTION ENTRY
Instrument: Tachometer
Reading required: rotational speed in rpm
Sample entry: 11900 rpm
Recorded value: 600 rpm
